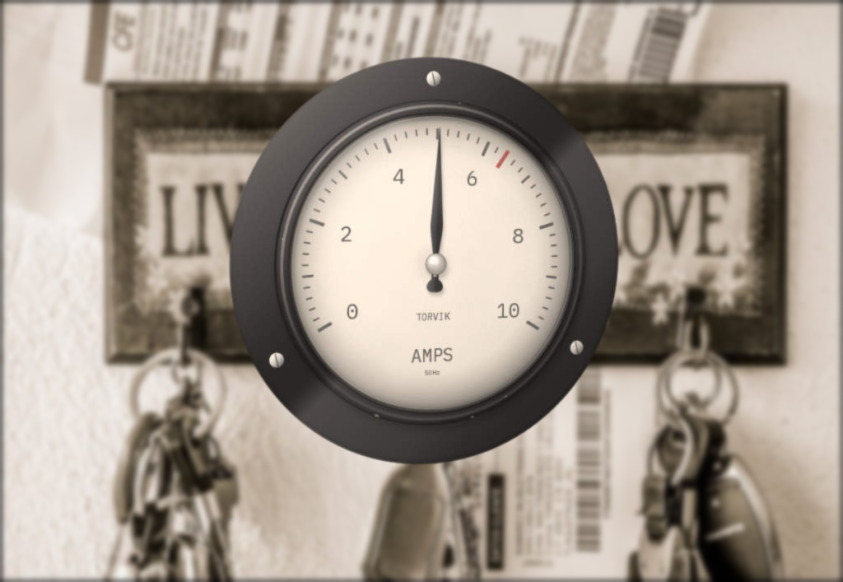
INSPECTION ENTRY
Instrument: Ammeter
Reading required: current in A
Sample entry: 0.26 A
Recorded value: 5 A
